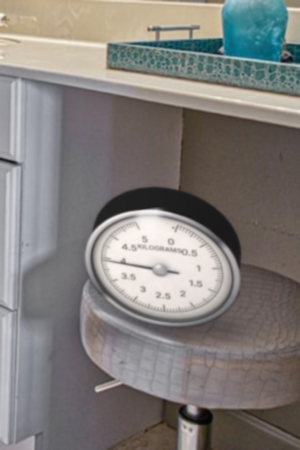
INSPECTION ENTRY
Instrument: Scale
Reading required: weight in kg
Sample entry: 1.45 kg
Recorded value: 4 kg
